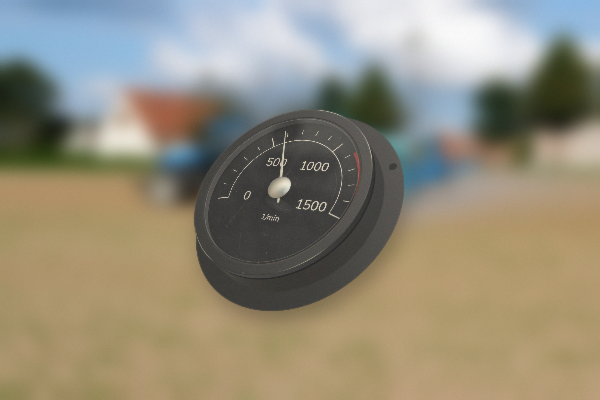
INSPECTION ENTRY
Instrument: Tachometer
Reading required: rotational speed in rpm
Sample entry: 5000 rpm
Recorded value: 600 rpm
